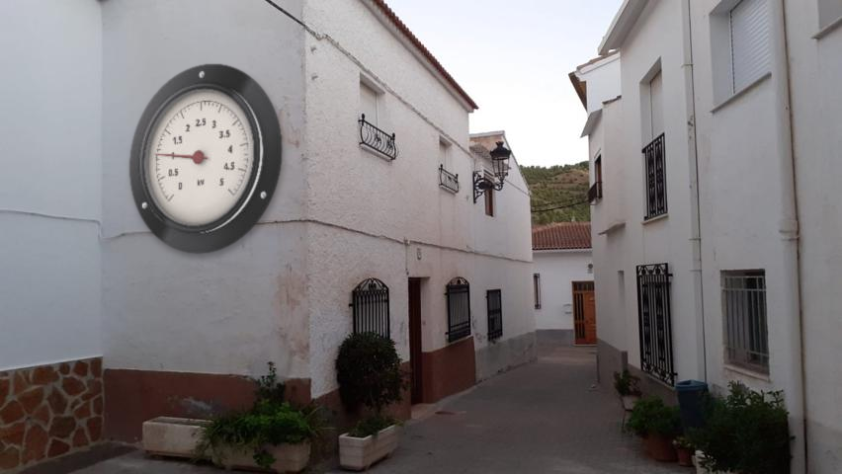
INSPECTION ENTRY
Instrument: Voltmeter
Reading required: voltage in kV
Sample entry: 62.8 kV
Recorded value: 1 kV
